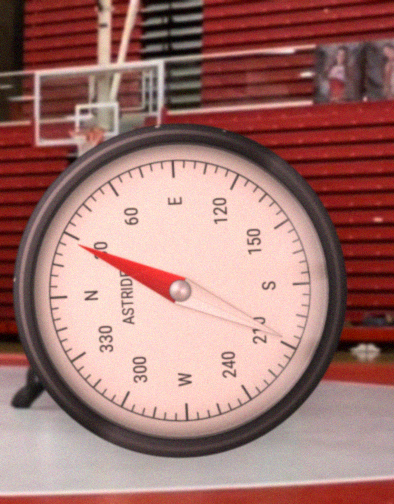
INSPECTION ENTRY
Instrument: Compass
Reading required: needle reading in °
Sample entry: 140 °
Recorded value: 27.5 °
